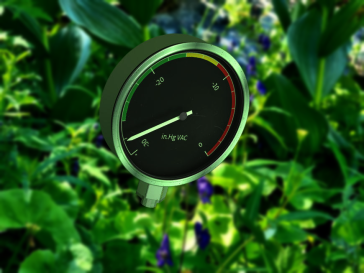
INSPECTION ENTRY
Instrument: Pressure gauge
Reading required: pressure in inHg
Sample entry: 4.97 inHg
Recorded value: -28 inHg
